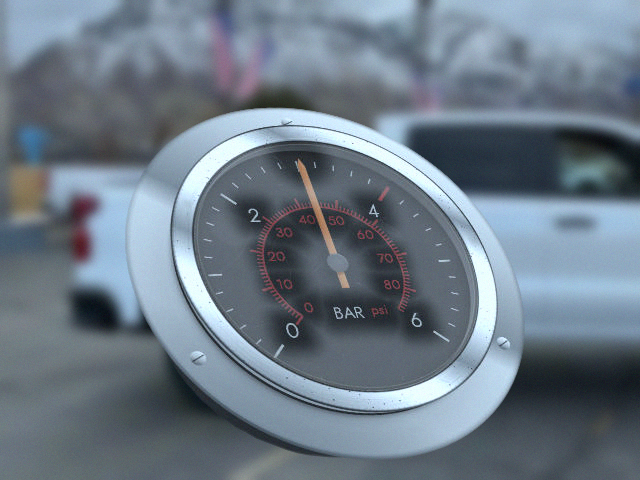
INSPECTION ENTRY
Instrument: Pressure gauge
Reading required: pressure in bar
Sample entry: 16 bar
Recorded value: 3 bar
